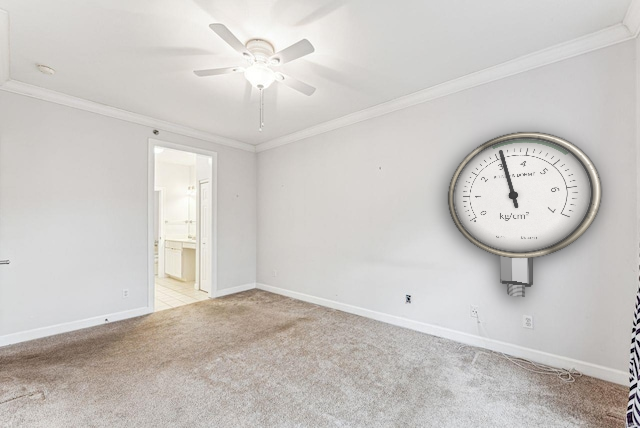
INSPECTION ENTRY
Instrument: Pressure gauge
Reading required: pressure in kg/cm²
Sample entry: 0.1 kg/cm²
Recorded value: 3.2 kg/cm²
